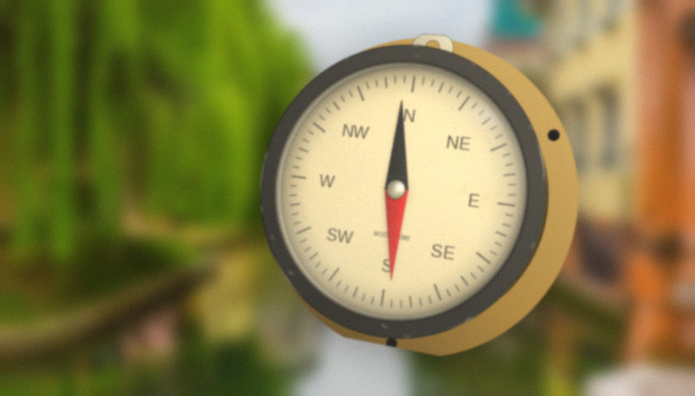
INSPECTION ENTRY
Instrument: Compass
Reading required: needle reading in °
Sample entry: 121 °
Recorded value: 175 °
